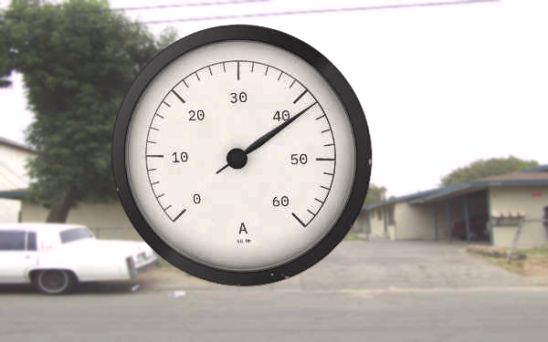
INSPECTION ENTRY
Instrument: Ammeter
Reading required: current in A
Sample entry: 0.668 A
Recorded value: 42 A
